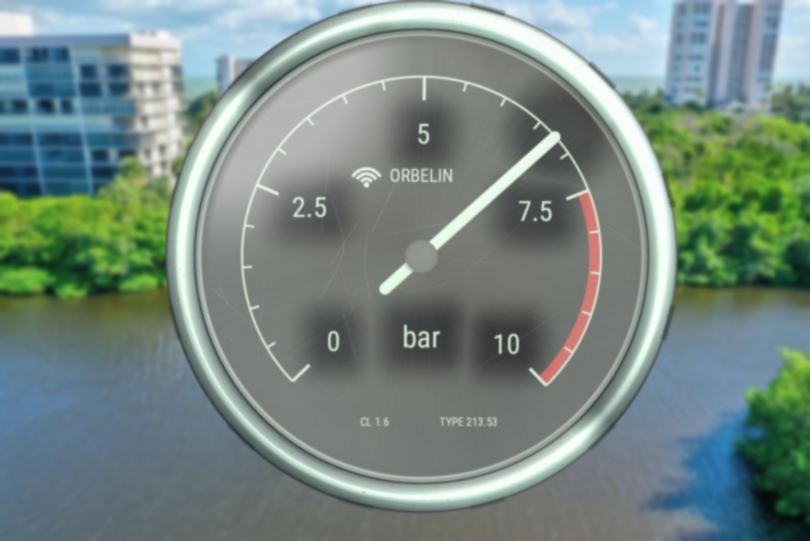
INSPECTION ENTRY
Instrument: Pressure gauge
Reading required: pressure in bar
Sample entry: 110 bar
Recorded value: 6.75 bar
